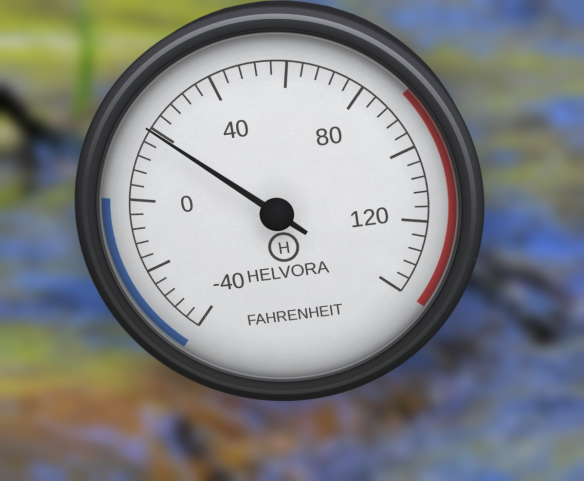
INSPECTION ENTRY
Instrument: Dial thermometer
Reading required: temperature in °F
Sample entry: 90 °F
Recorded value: 20 °F
